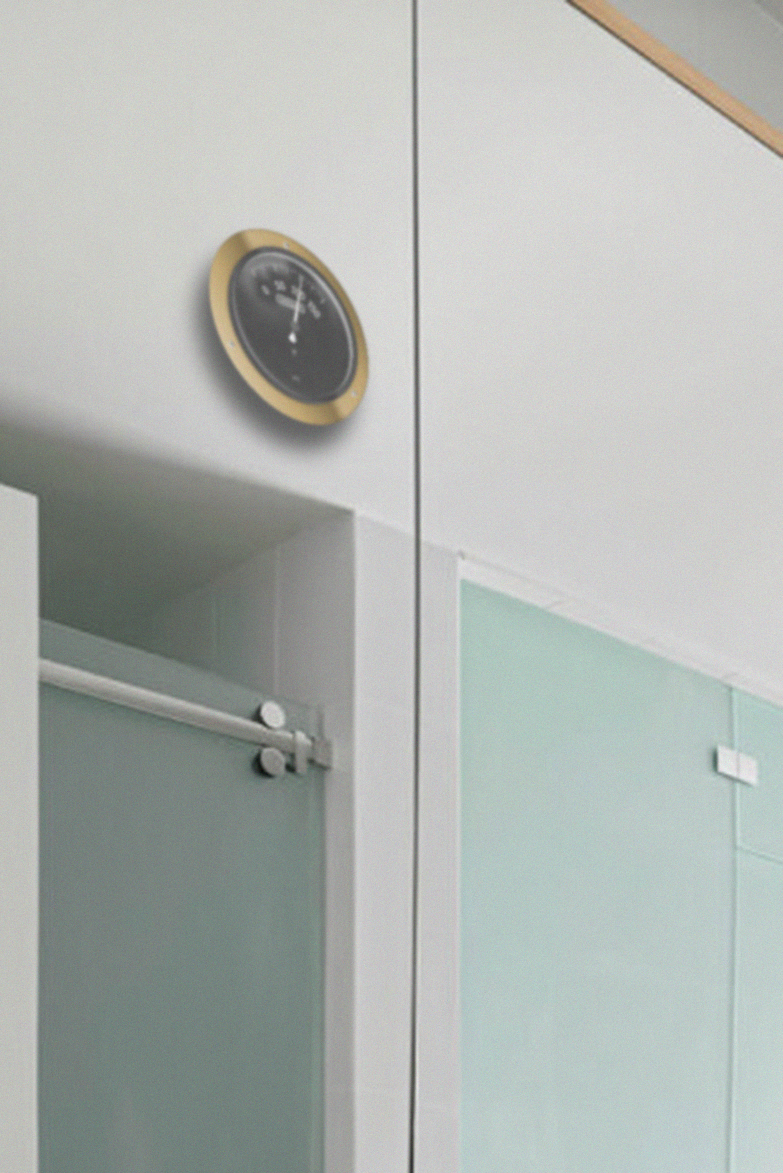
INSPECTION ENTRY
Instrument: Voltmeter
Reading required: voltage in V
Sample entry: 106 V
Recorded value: 100 V
